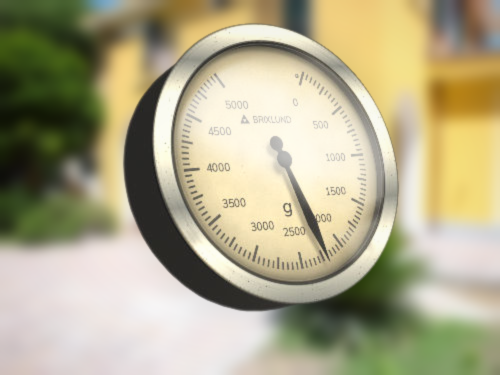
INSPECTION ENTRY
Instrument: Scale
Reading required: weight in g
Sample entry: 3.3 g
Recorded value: 2250 g
